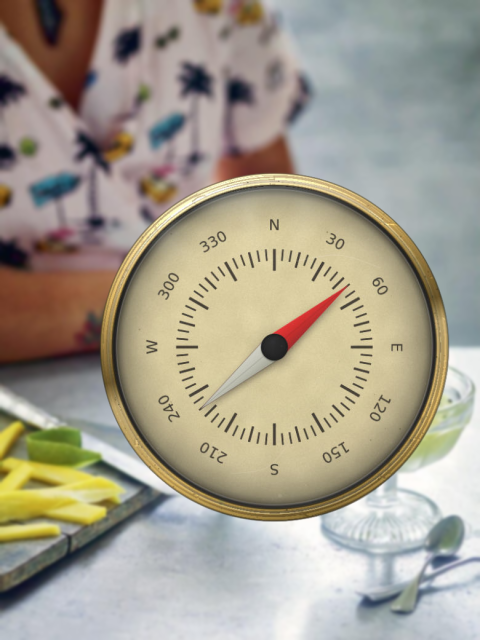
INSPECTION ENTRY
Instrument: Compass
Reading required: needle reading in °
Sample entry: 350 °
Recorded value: 50 °
